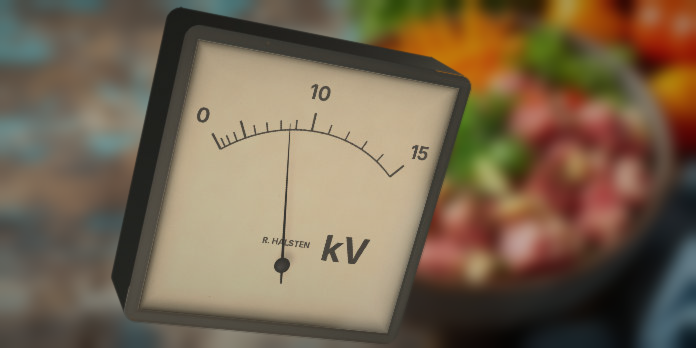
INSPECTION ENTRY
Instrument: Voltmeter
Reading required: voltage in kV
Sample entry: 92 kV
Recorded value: 8.5 kV
